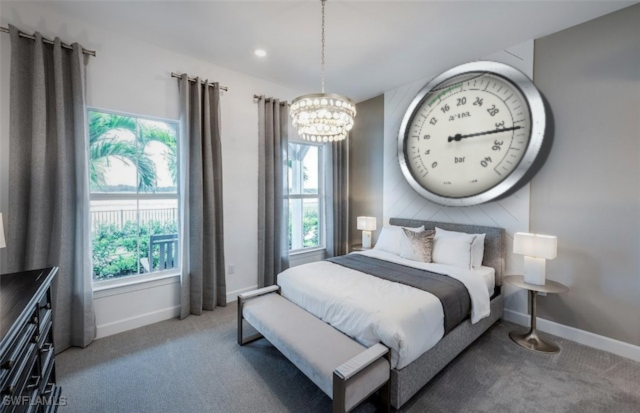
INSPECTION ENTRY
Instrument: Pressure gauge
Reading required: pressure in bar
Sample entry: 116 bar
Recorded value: 33 bar
